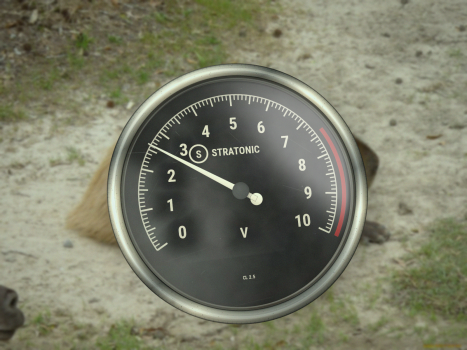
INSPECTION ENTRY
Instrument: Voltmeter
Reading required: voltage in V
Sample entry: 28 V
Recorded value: 2.6 V
